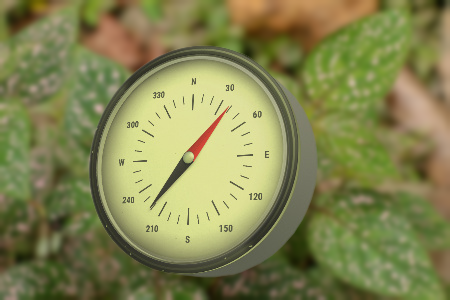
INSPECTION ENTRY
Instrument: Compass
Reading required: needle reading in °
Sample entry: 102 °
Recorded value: 40 °
